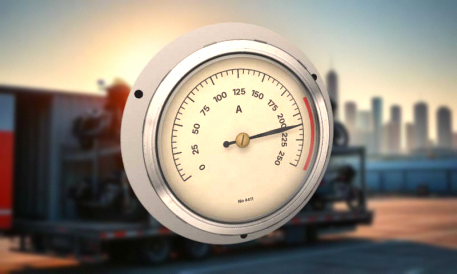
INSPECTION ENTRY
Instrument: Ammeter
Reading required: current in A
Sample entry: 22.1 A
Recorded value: 210 A
